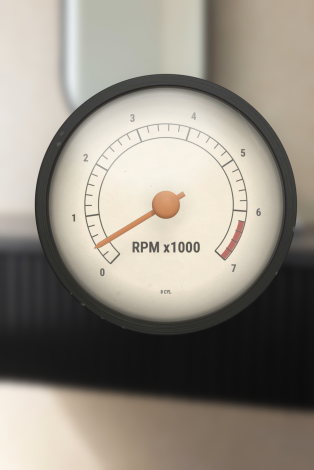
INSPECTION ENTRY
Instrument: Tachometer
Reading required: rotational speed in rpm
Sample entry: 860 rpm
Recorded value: 400 rpm
